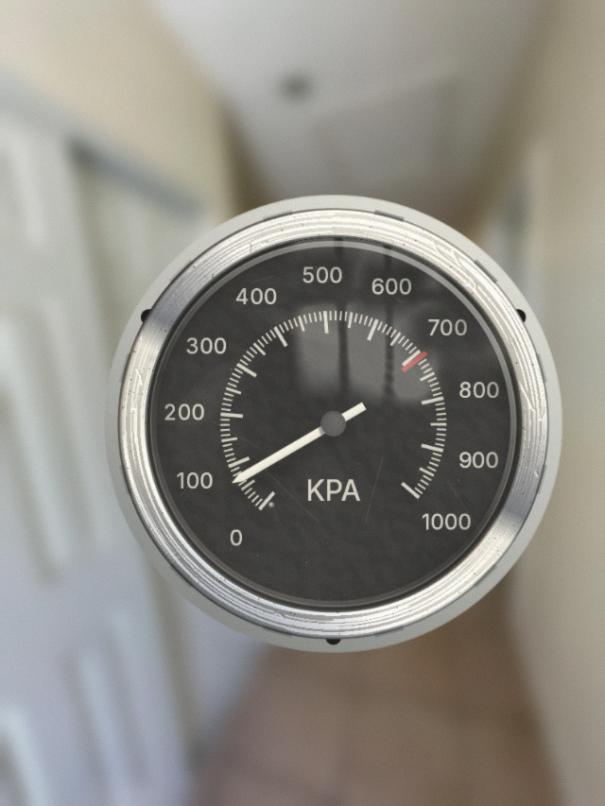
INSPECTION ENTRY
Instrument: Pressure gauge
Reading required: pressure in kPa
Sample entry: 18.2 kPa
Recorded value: 70 kPa
